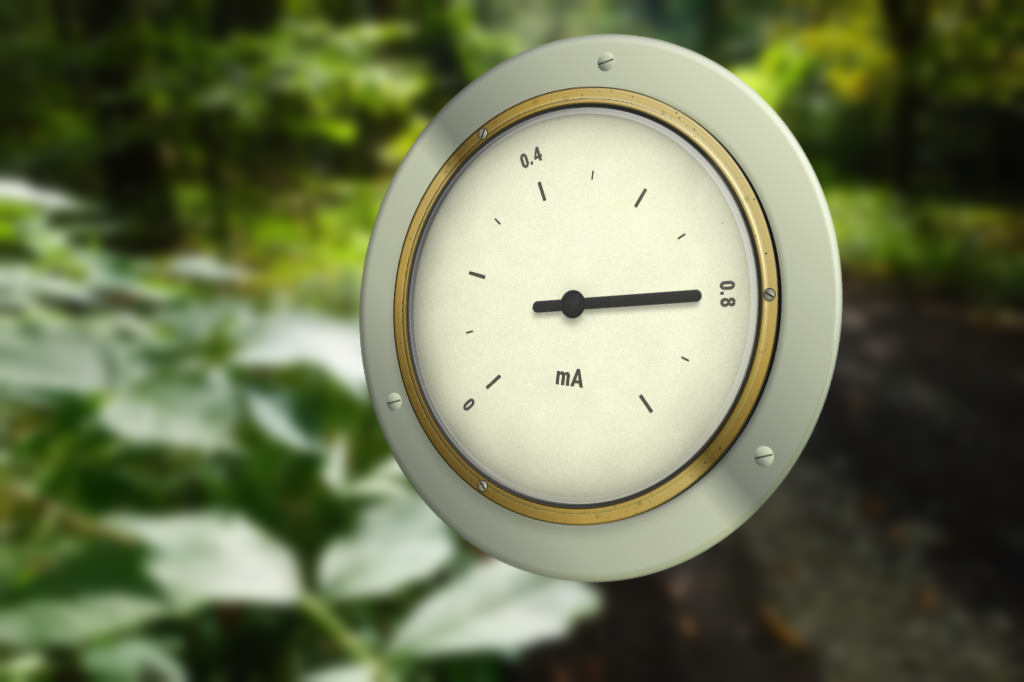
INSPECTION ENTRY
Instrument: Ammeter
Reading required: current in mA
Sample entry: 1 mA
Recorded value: 0.8 mA
